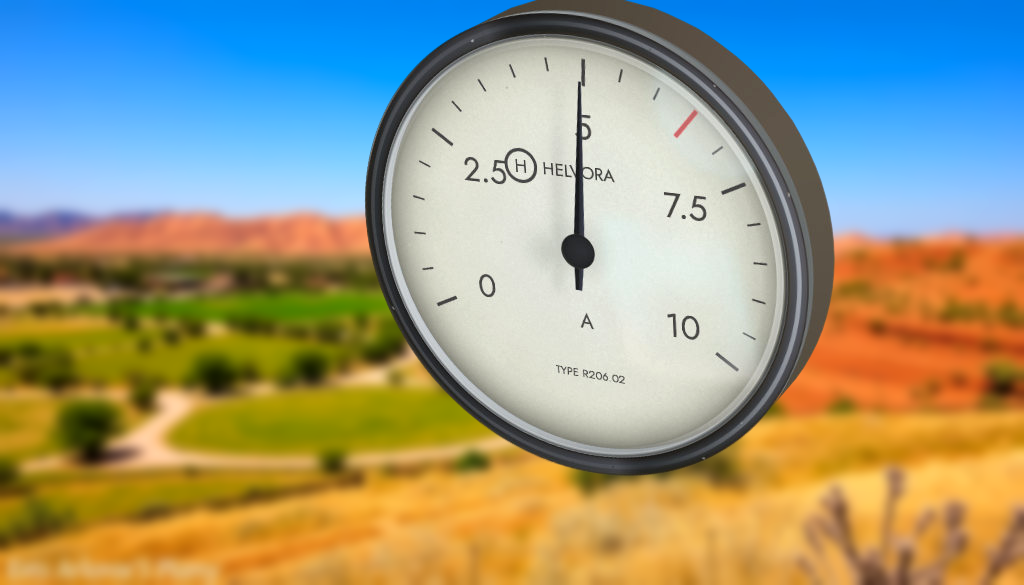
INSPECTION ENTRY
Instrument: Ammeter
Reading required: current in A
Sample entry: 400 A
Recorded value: 5 A
